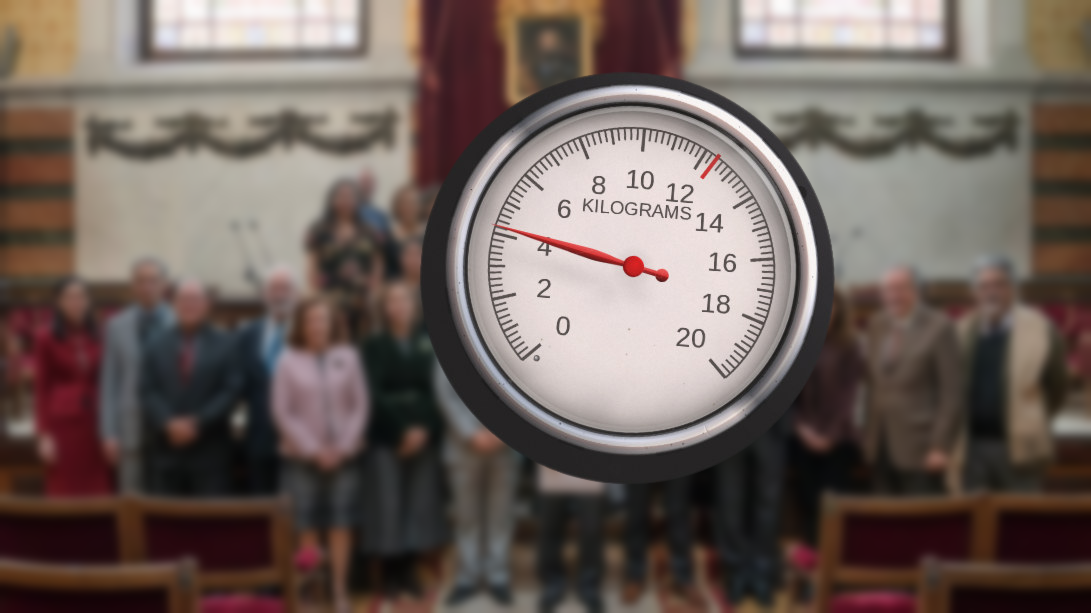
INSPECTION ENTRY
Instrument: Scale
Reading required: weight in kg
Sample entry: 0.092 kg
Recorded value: 4.2 kg
